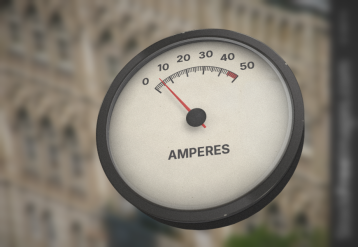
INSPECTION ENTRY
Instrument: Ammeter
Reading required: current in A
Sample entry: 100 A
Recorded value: 5 A
